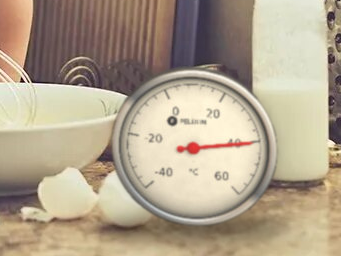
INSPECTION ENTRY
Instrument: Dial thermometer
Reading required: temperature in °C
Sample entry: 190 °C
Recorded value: 40 °C
